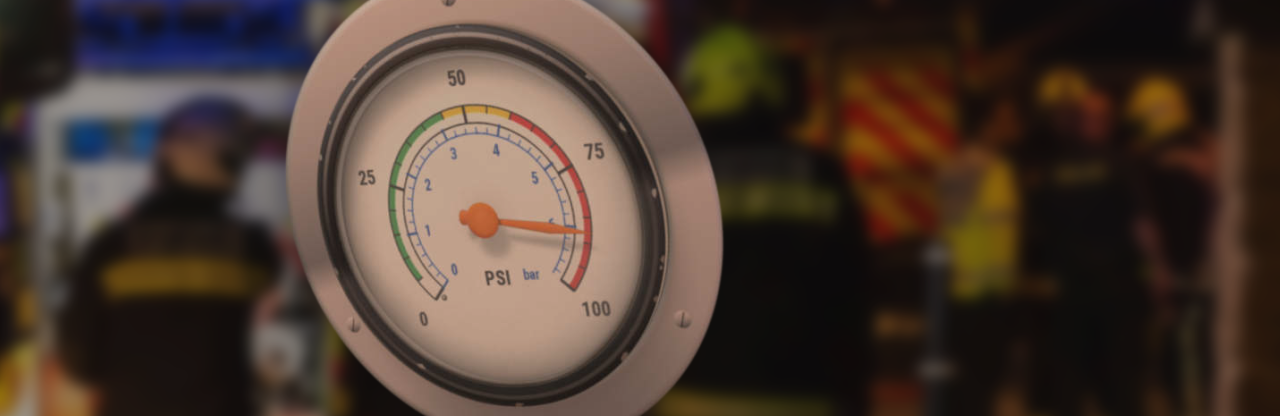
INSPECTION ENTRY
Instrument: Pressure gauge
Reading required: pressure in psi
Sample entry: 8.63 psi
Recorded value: 87.5 psi
